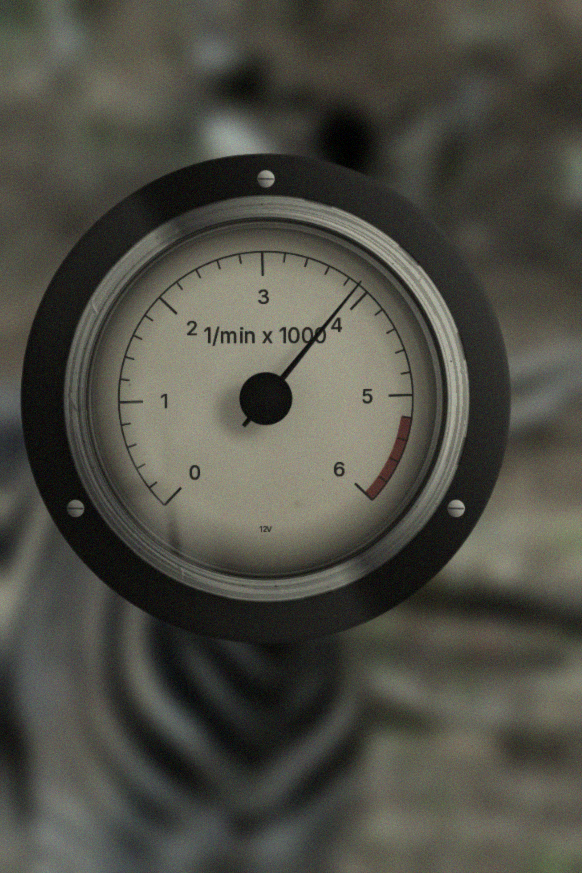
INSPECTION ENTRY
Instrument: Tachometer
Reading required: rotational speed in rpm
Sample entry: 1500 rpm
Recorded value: 3900 rpm
